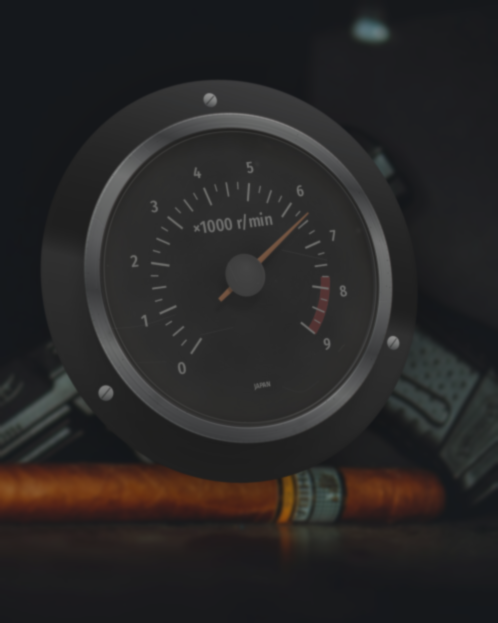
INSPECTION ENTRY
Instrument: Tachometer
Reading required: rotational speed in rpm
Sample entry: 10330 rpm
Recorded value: 6375 rpm
